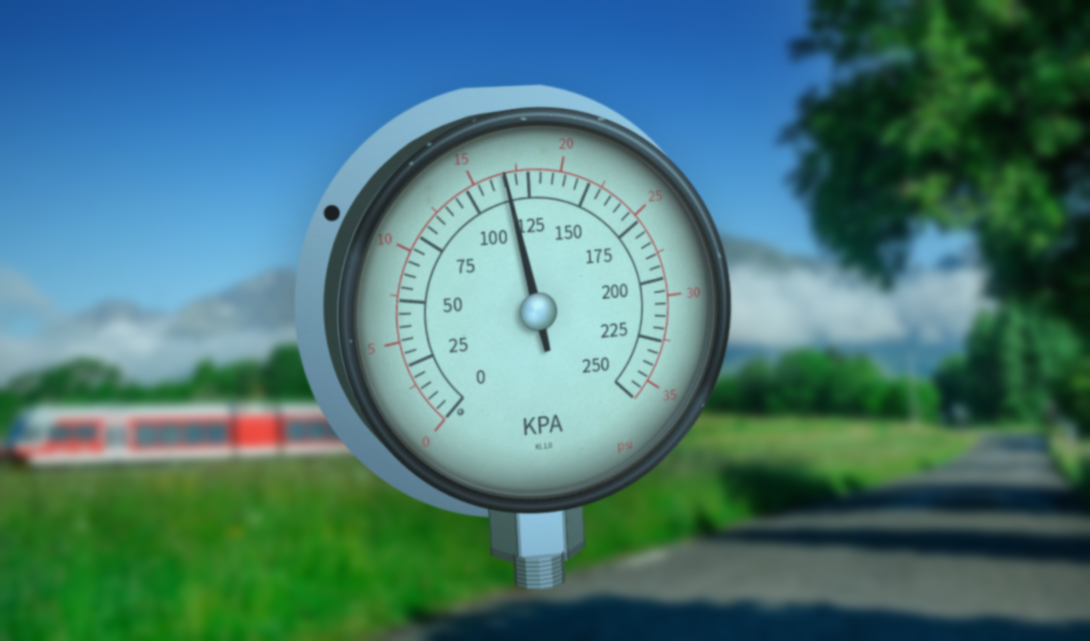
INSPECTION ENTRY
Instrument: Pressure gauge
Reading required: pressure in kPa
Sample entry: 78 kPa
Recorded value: 115 kPa
